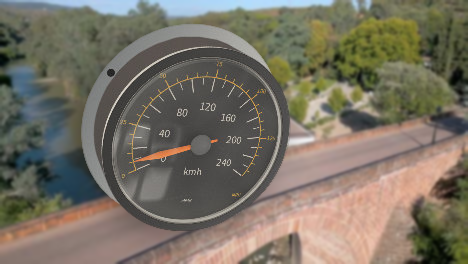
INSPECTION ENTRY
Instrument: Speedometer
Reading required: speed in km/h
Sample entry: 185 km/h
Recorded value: 10 km/h
